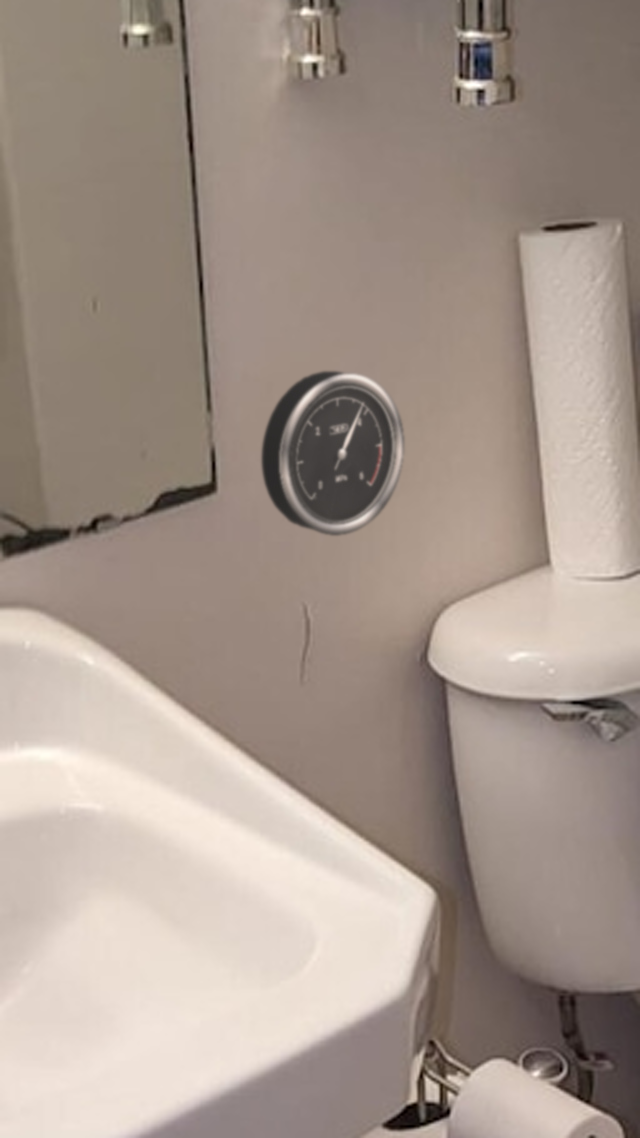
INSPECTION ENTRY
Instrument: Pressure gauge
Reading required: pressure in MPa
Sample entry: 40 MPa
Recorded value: 3.75 MPa
